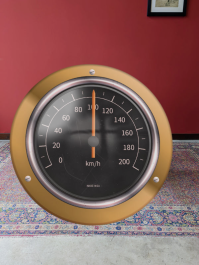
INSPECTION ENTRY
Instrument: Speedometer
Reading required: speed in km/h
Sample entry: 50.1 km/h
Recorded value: 100 km/h
